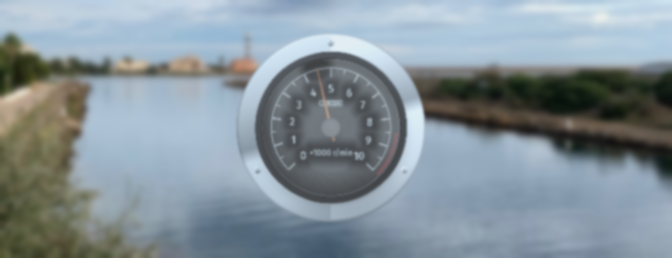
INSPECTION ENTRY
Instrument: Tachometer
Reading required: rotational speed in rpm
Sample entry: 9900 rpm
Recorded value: 4500 rpm
